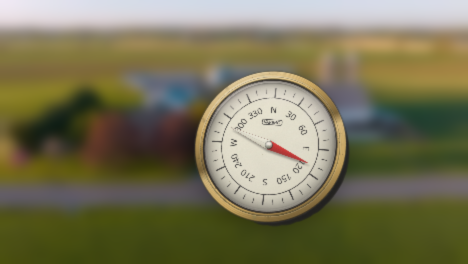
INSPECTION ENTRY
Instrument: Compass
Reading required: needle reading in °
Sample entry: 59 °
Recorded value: 110 °
